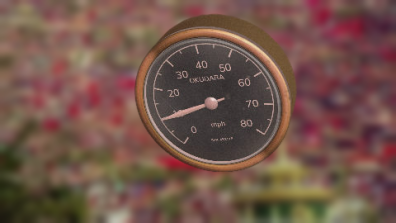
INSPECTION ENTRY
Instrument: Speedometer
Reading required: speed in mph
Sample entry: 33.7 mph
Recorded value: 10 mph
